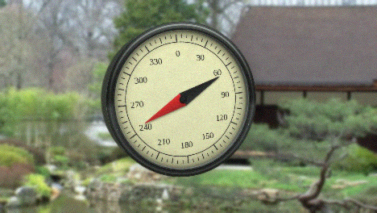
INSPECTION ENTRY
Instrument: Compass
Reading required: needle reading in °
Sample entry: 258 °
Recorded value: 245 °
